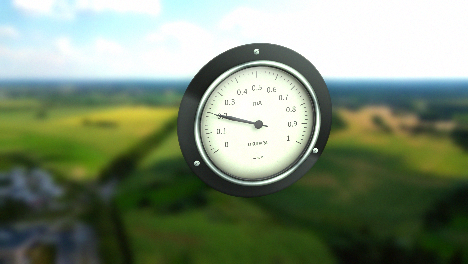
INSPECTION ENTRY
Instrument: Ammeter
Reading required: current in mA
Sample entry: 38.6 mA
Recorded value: 0.2 mA
